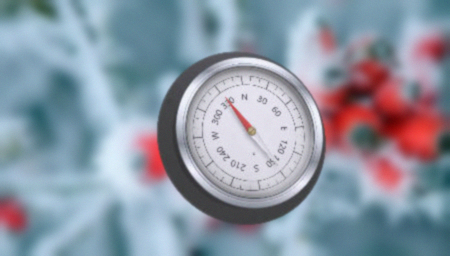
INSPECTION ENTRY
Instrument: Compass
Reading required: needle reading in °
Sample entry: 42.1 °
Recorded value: 330 °
